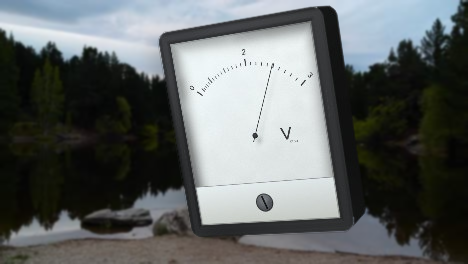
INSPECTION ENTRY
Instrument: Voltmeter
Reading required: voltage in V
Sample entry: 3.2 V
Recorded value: 2.5 V
